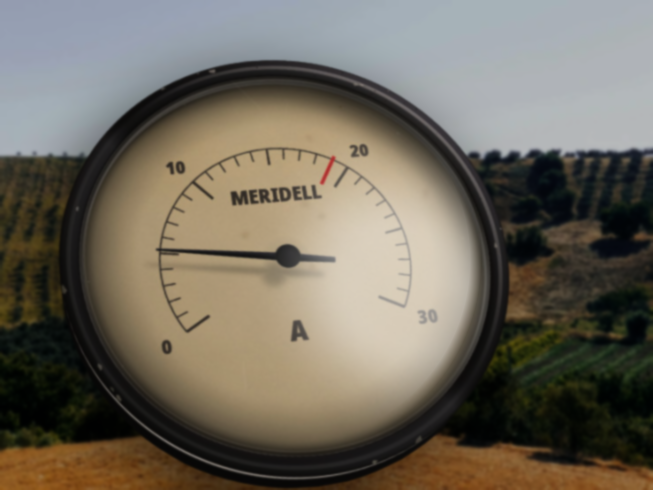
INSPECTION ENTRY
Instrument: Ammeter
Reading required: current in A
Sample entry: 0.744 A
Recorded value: 5 A
